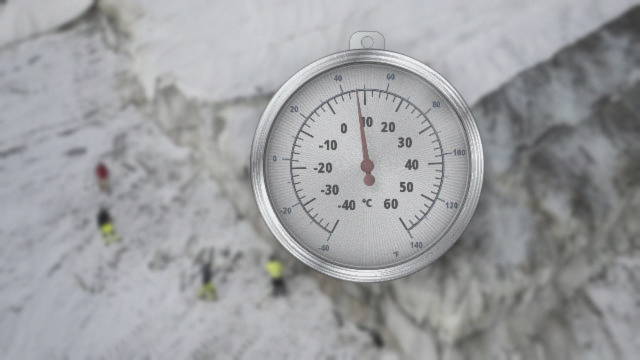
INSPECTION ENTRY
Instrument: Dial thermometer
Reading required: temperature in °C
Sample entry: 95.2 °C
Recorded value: 8 °C
